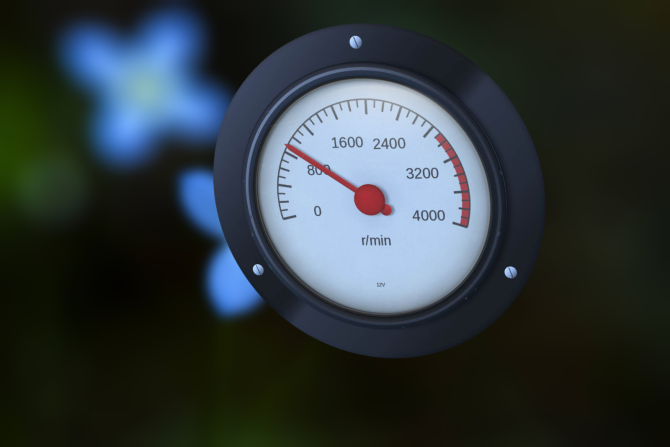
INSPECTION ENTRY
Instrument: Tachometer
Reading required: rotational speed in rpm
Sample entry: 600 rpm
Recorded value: 900 rpm
